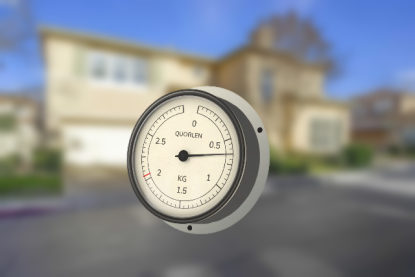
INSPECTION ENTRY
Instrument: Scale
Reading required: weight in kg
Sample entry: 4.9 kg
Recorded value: 0.65 kg
